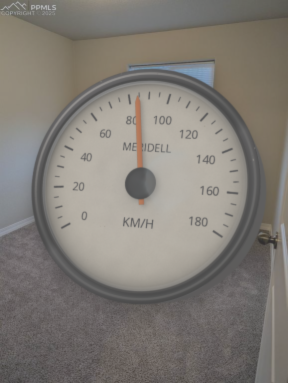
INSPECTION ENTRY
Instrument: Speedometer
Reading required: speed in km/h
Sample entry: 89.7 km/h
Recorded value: 85 km/h
